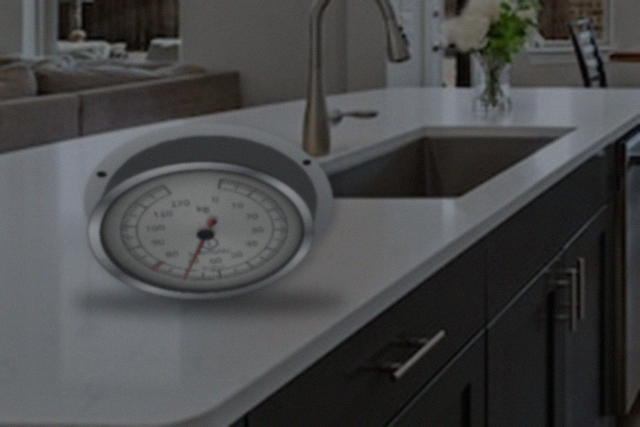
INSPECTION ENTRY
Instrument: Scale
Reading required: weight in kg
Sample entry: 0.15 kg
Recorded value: 70 kg
